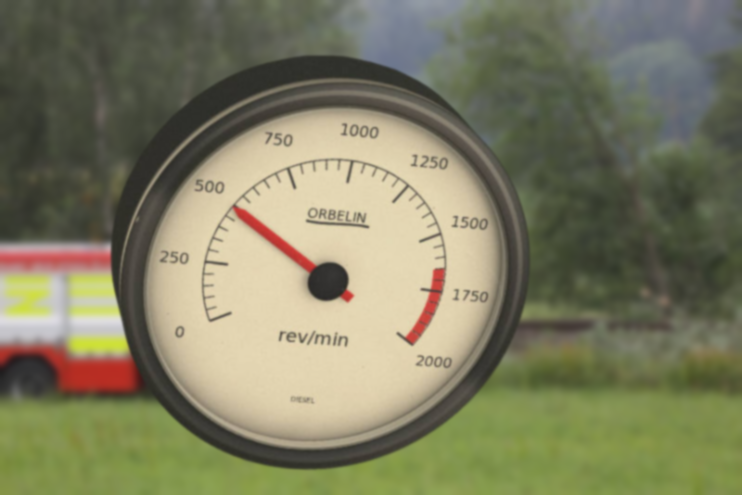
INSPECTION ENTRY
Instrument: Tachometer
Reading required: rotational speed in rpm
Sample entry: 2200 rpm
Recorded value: 500 rpm
